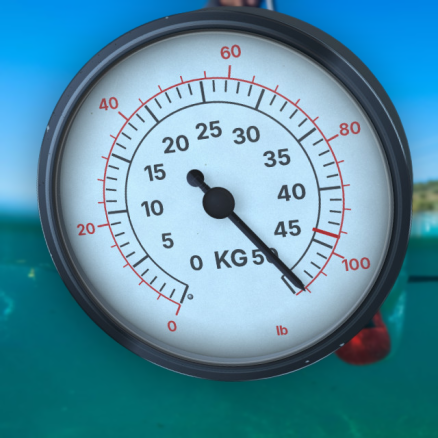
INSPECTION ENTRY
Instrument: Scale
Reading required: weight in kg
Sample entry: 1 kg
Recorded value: 49 kg
